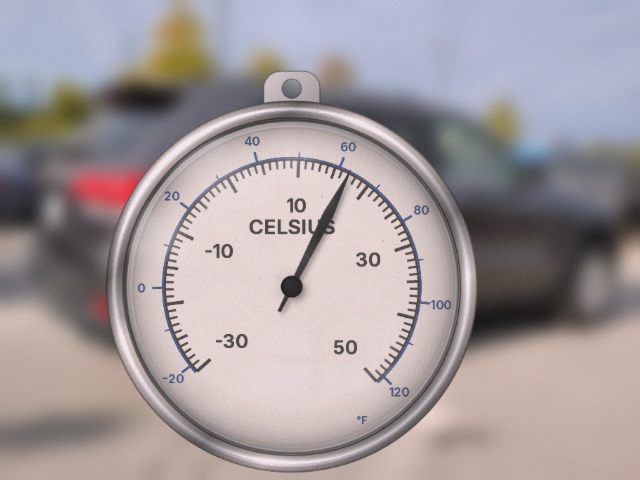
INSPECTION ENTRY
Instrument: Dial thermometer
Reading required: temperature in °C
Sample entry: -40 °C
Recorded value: 17 °C
